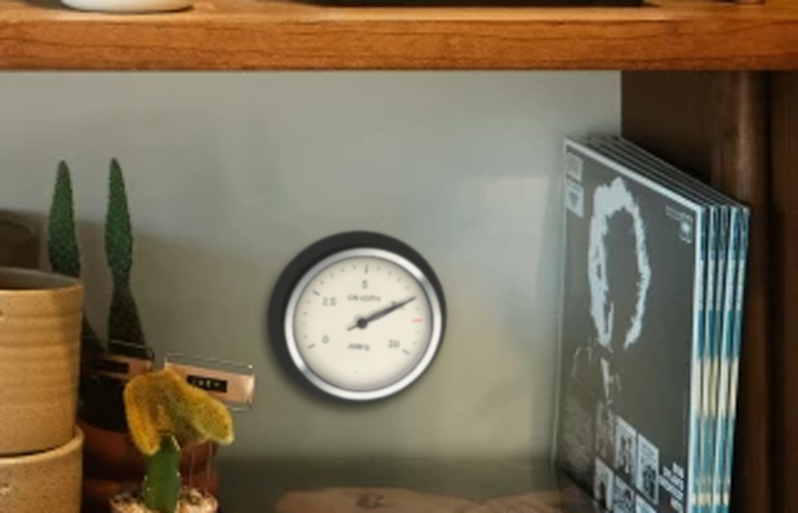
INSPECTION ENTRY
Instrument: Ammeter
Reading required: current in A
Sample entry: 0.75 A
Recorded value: 7.5 A
